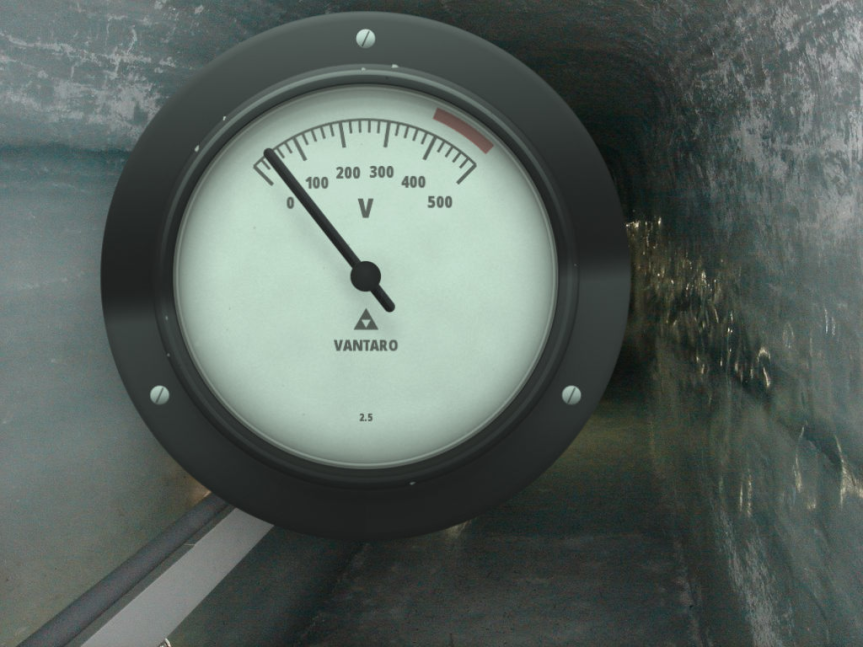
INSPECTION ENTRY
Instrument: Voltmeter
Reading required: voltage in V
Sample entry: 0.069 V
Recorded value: 40 V
